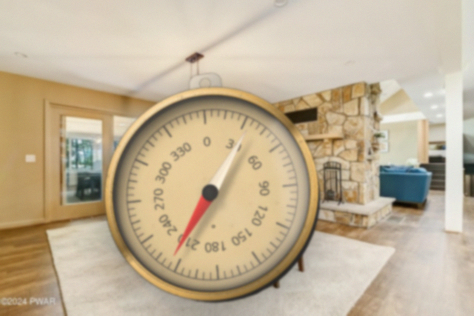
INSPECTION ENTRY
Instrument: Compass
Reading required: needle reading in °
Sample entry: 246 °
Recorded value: 215 °
